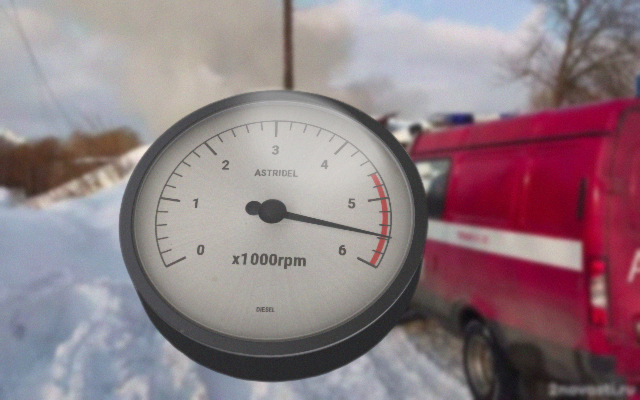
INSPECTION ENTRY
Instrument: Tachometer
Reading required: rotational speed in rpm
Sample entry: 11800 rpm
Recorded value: 5600 rpm
